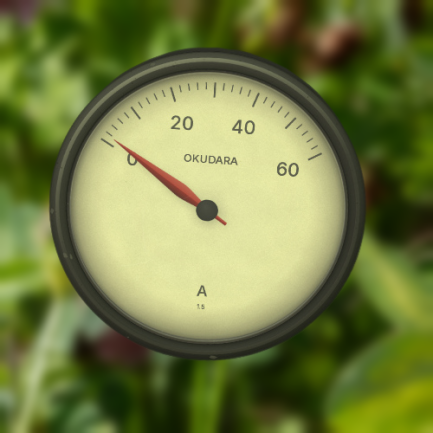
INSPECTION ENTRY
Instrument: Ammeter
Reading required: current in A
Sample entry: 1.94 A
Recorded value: 2 A
